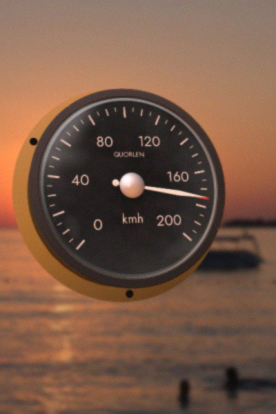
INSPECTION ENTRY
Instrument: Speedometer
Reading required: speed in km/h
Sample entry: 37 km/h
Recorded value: 175 km/h
